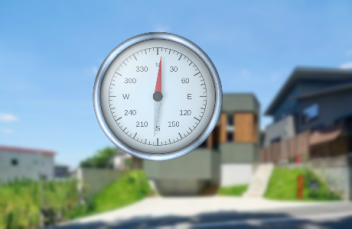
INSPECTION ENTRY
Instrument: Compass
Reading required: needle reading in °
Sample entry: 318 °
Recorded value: 5 °
